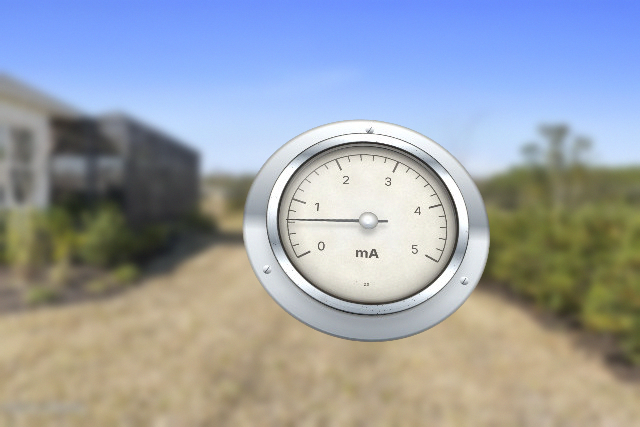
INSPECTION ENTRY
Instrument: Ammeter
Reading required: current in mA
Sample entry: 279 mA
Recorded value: 0.6 mA
